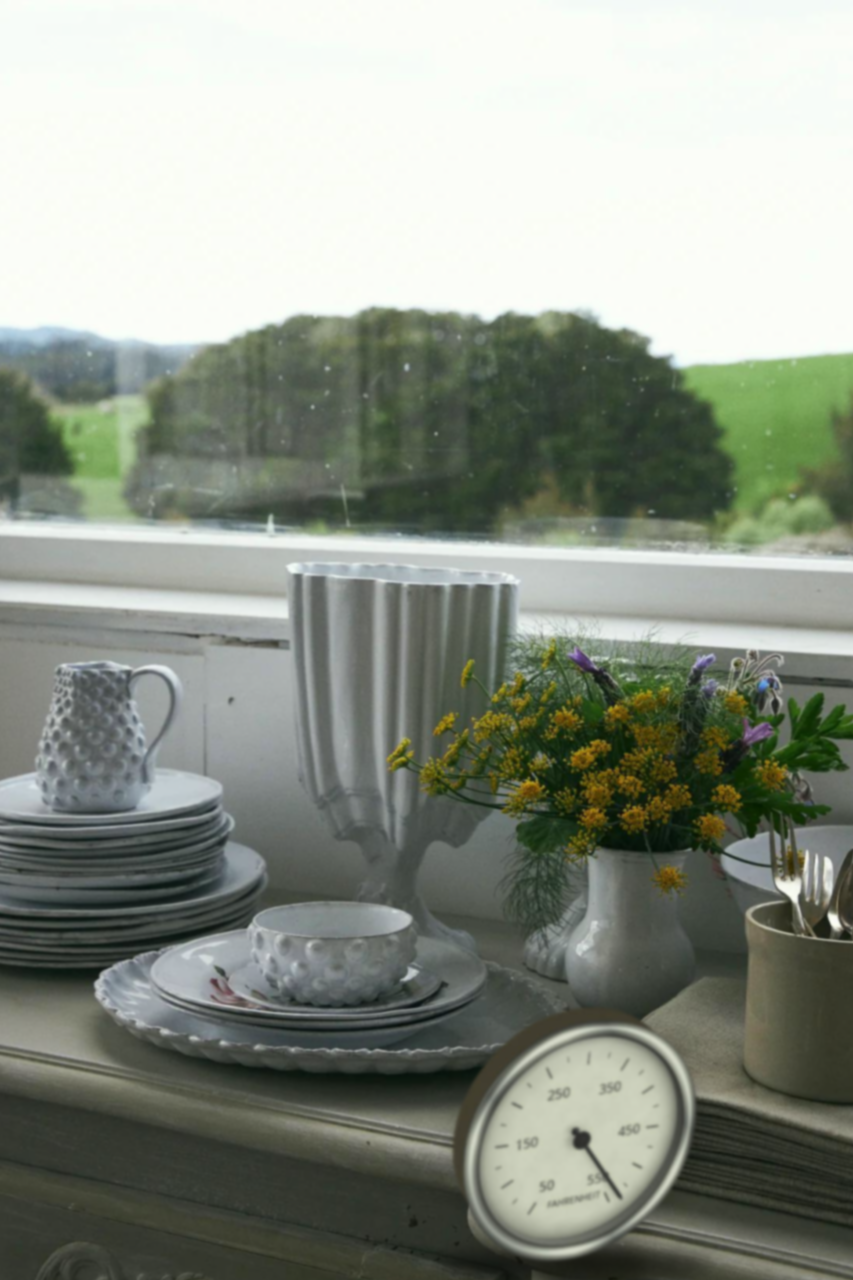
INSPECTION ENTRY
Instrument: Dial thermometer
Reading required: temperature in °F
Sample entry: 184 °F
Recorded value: 537.5 °F
